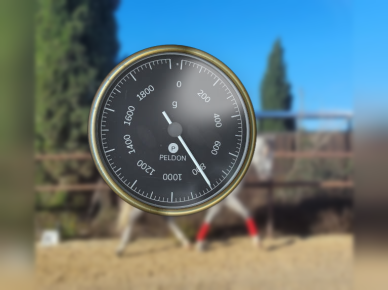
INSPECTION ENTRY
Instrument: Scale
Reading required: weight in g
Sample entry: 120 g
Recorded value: 800 g
